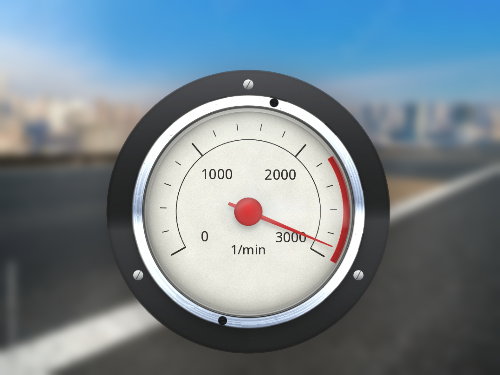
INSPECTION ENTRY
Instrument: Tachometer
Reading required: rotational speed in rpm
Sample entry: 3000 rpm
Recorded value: 2900 rpm
